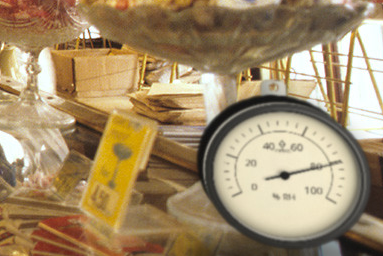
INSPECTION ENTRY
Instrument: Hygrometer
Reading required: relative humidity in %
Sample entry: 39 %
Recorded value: 80 %
